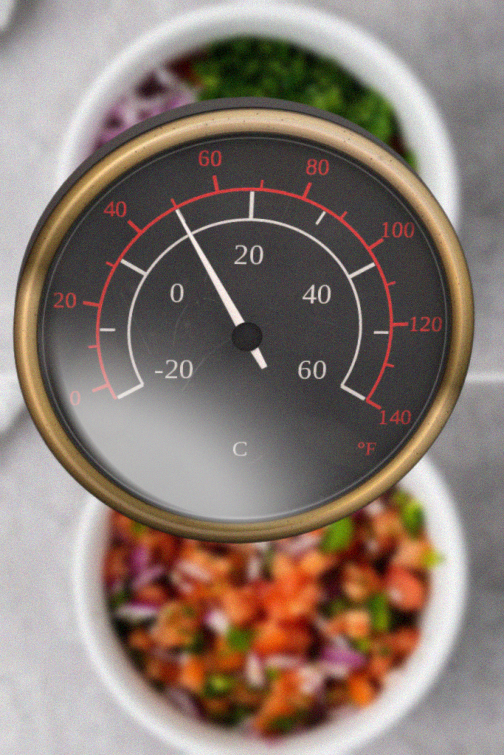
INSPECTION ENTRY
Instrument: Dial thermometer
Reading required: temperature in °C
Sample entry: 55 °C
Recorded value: 10 °C
